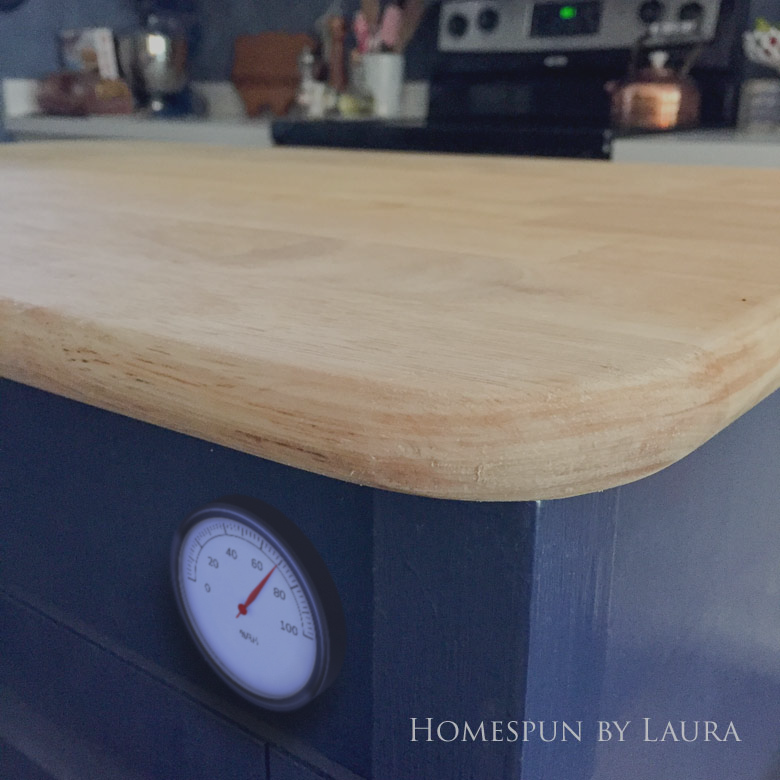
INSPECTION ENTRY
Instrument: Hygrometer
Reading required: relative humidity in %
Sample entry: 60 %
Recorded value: 70 %
